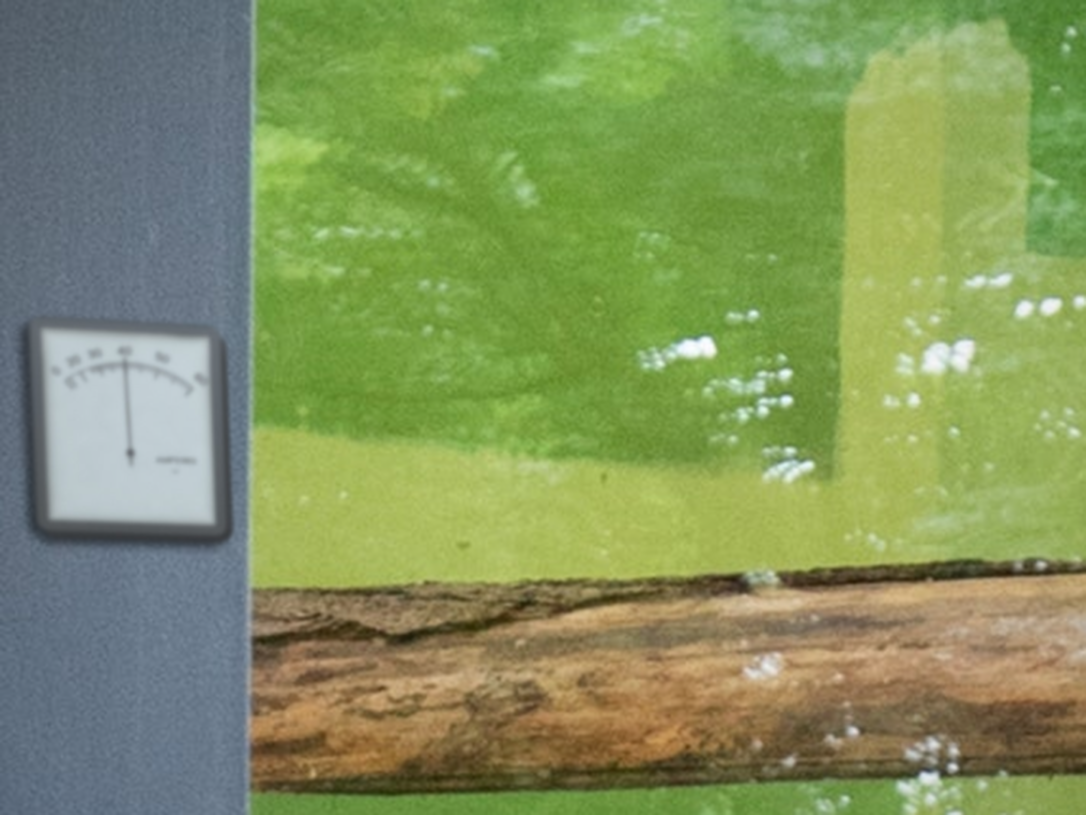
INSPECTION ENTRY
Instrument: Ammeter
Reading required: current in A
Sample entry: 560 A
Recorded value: 40 A
